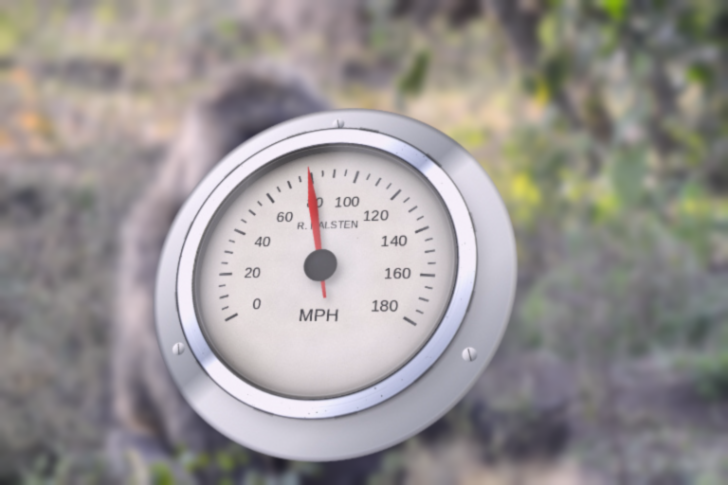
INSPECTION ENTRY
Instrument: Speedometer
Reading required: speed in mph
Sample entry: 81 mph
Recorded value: 80 mph
